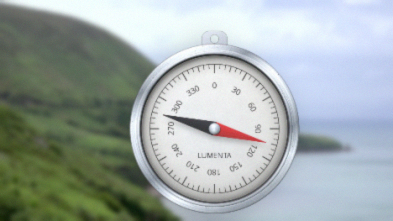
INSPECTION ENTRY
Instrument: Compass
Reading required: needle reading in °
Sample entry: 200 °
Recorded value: 105 °
